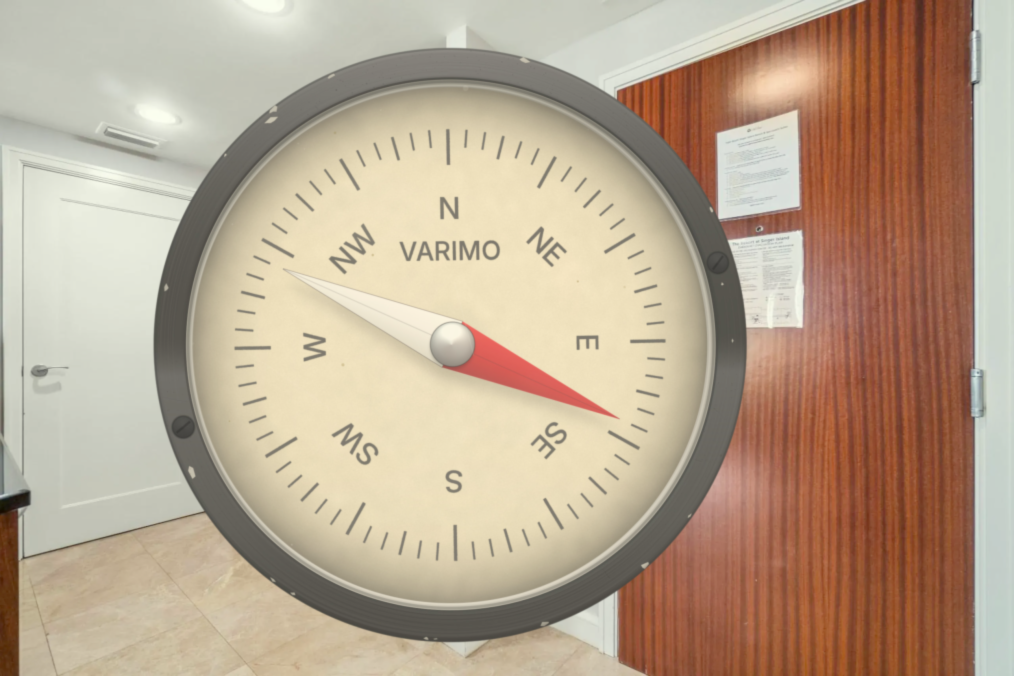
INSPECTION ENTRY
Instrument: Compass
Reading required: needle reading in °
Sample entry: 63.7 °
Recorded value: 115 °
